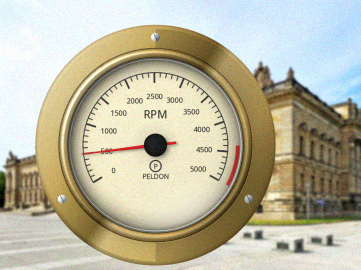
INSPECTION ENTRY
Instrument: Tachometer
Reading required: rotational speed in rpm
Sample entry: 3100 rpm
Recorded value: 500 rpm
